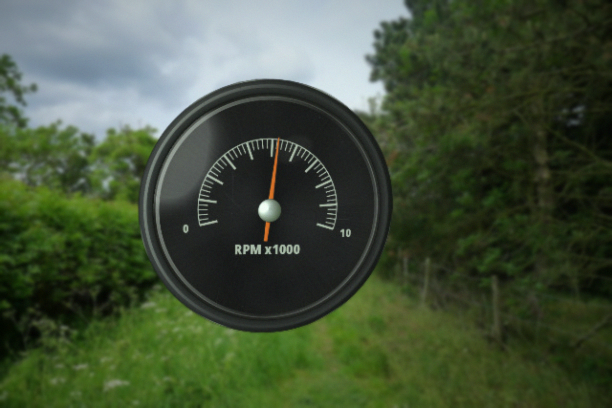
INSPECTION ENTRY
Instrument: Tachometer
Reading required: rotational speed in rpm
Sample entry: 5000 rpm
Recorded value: 5200 rpm
